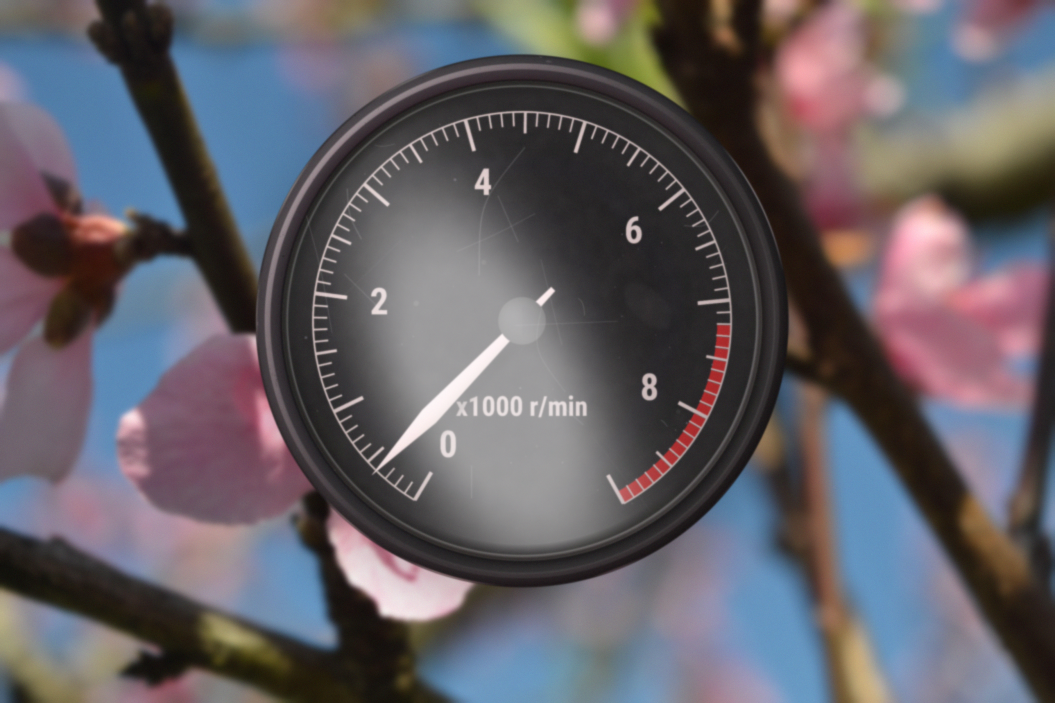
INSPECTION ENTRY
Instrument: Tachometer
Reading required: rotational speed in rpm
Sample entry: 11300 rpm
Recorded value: 400 rpm
